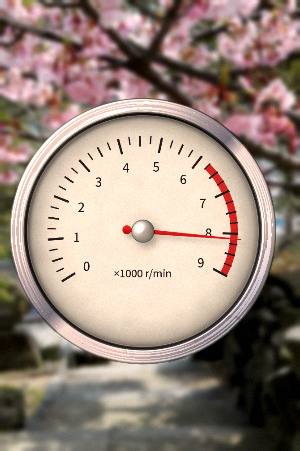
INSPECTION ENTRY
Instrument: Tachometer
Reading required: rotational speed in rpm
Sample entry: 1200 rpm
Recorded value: 8125 rpm
